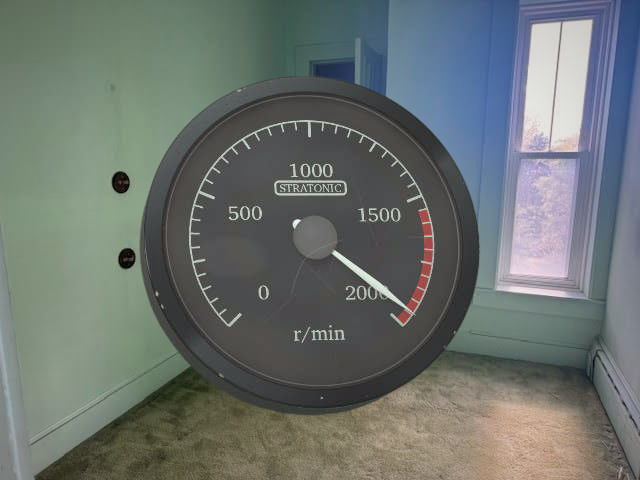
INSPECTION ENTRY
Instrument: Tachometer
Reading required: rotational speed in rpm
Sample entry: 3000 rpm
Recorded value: 1950 rpm
